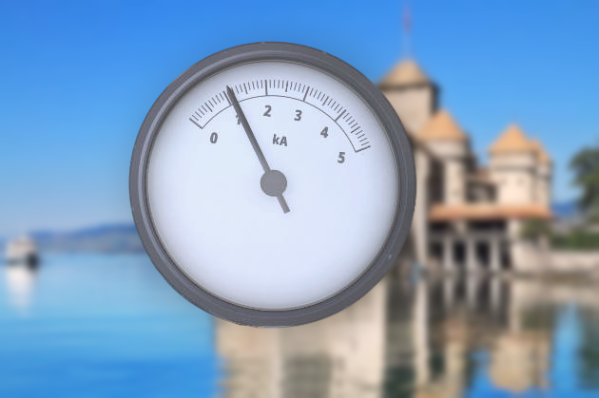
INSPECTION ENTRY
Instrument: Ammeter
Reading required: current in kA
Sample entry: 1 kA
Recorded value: 1.1 kA
